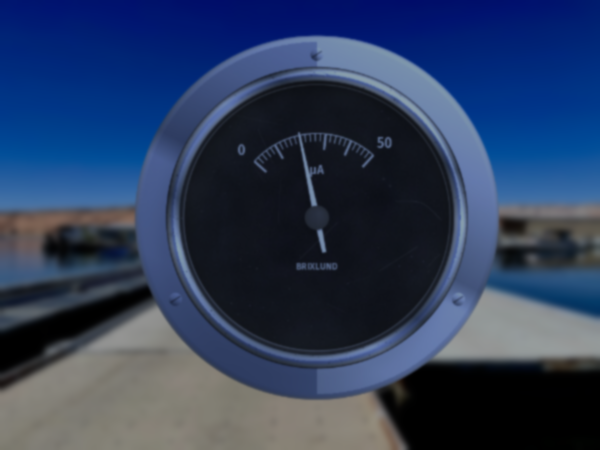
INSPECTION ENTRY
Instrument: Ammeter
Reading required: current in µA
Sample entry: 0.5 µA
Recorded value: 20 µA
